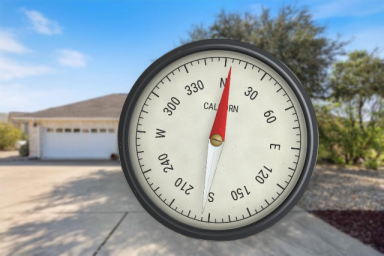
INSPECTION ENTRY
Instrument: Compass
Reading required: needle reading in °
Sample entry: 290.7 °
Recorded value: 5 °
